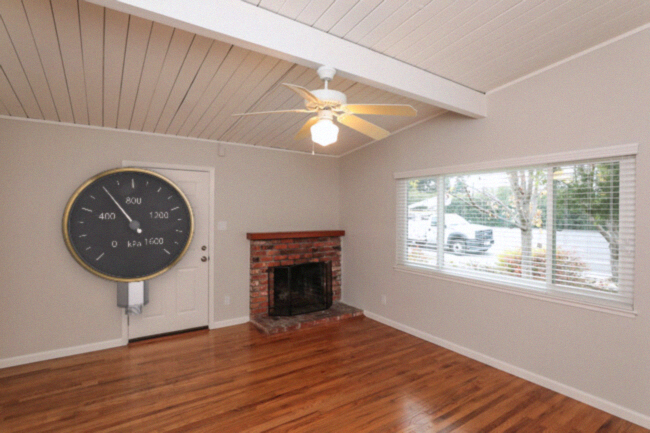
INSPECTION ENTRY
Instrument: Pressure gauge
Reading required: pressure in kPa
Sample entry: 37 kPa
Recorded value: 600 kPa
